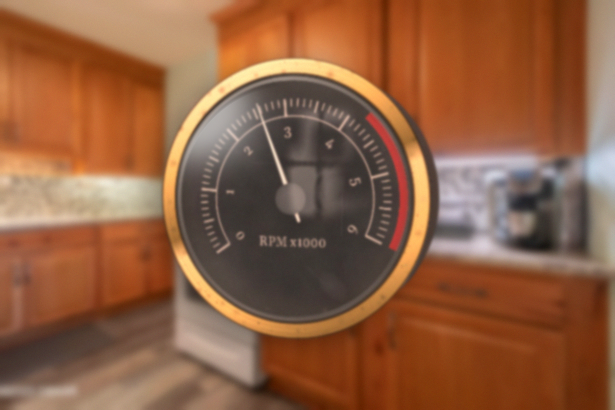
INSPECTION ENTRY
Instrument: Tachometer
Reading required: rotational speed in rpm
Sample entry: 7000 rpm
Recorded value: 2600 rpm
